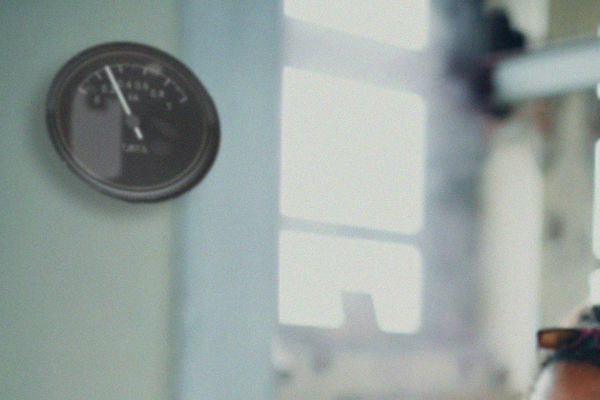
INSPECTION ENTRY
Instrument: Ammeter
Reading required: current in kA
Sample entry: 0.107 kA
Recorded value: 0.3 kA
